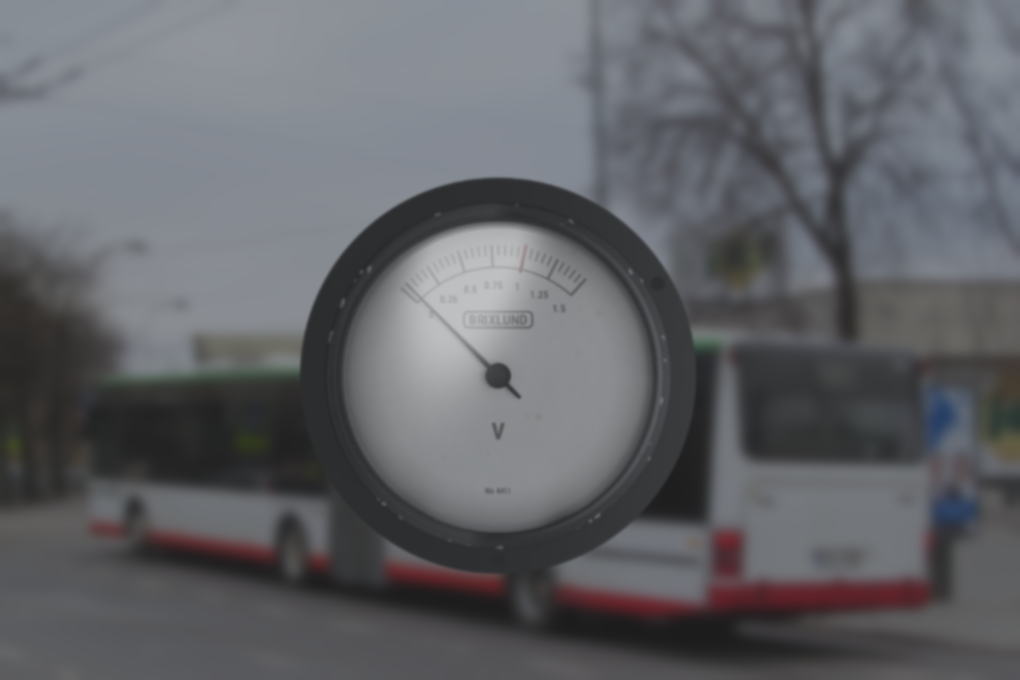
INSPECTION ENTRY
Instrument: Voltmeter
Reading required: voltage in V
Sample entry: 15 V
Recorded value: 0.05 V
